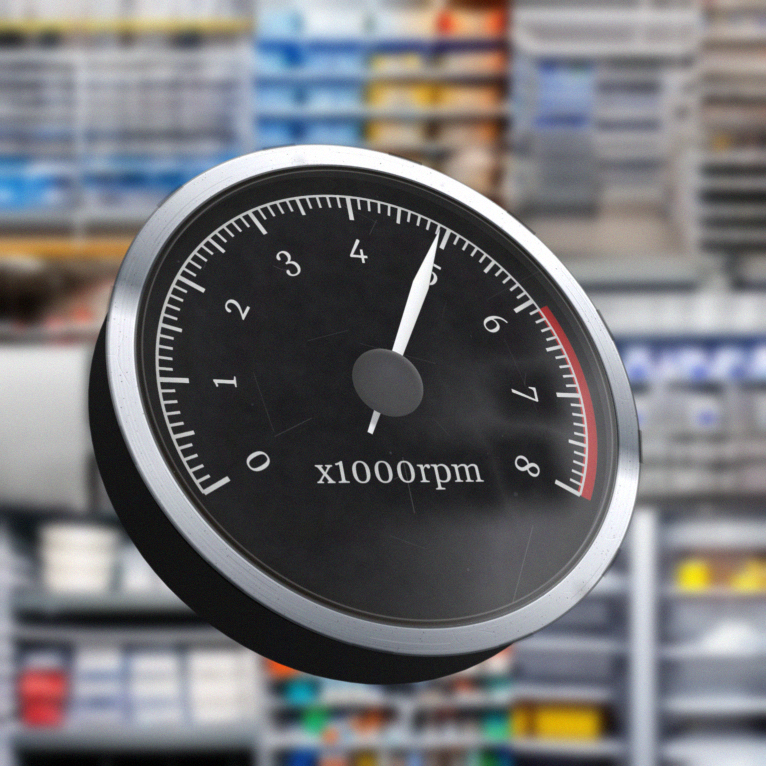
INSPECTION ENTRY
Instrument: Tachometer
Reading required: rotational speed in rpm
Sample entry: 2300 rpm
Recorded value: 4900 rpm
